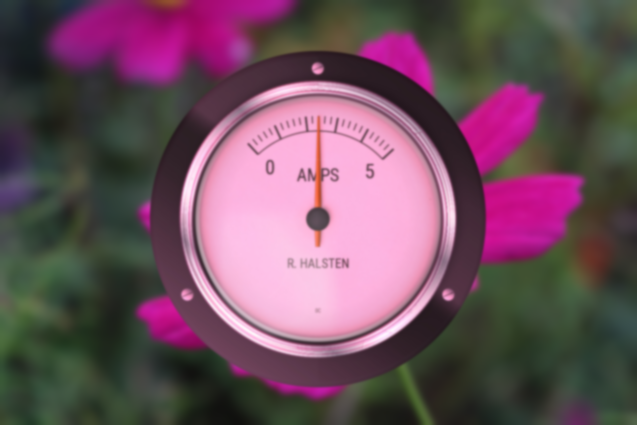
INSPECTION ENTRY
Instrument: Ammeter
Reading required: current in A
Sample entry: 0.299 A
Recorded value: 2.4 A
